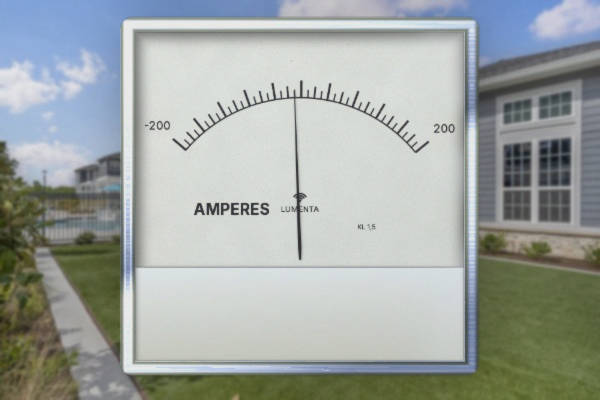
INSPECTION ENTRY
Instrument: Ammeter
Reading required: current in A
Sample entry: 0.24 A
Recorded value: -10 A
